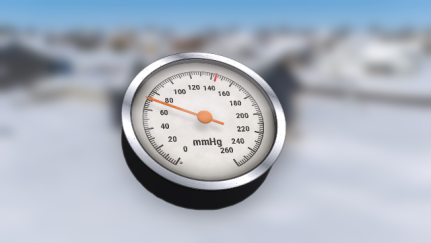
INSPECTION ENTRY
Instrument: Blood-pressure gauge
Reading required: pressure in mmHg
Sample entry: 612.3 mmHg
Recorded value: 70 mmHg
